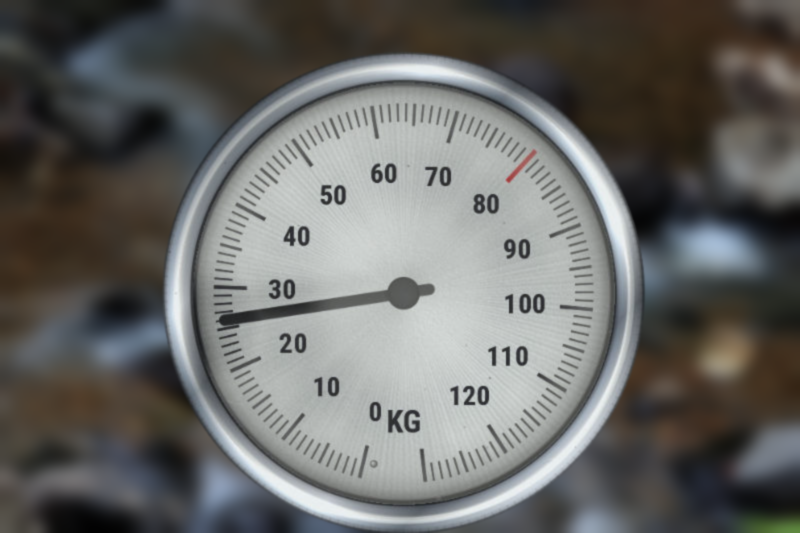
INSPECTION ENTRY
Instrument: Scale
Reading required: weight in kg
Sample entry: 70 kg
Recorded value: 26 kg
